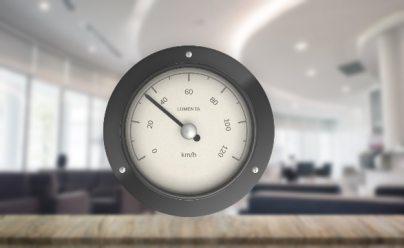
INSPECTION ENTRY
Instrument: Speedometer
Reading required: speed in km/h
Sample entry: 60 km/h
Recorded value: 35 km/h
